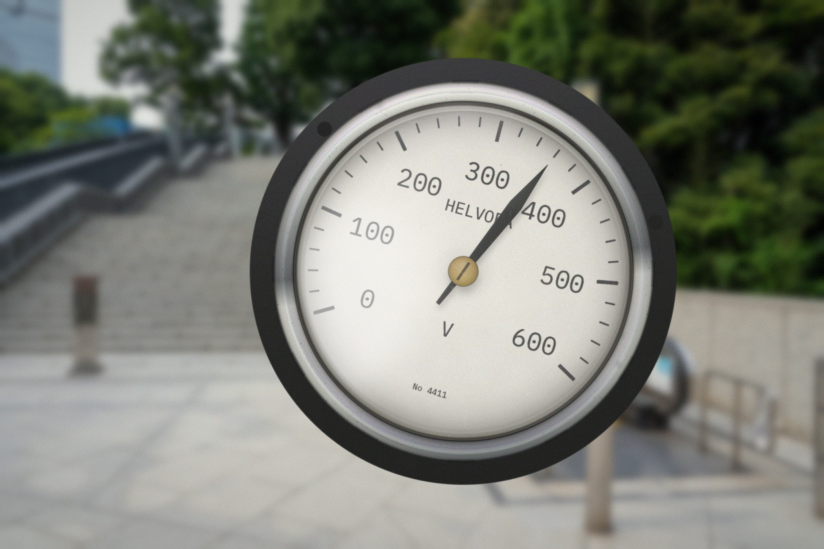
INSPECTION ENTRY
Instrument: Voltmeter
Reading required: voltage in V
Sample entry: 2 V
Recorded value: 360 V
